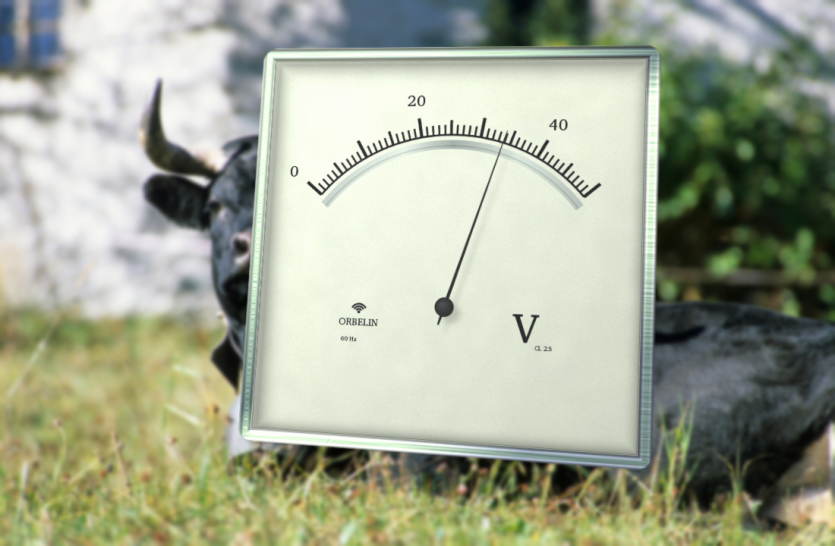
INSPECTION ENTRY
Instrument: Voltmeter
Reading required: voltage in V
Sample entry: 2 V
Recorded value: 34 V
